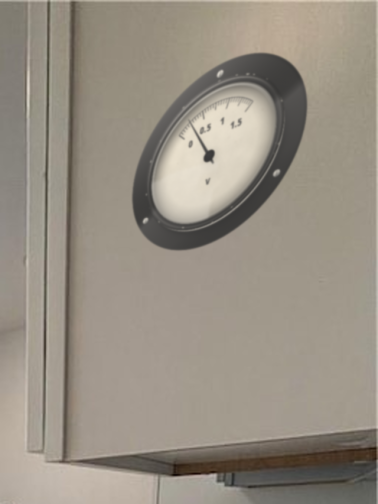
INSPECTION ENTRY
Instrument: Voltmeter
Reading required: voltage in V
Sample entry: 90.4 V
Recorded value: 0.25 V
